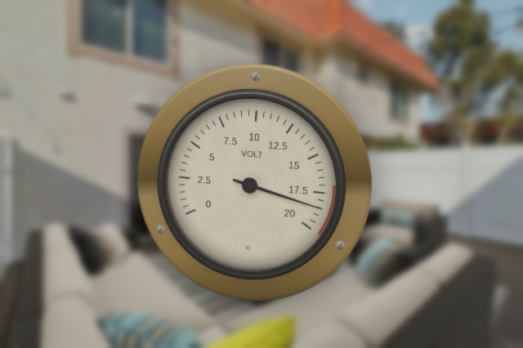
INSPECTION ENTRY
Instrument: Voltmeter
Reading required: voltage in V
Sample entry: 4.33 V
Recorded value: 18.5 V
